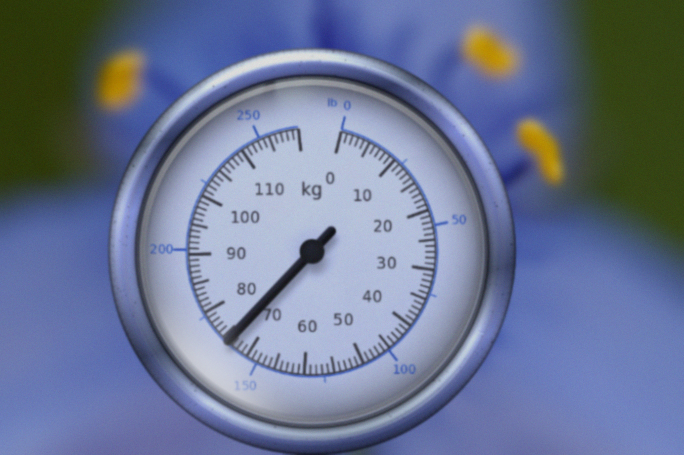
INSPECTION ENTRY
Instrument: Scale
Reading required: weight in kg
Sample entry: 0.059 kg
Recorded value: 74 kg
